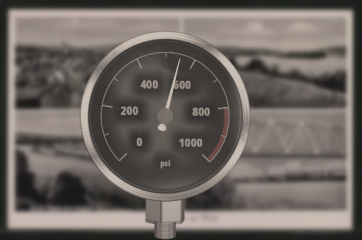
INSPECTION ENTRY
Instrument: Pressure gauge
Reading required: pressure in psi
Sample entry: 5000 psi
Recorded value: 550 psi
